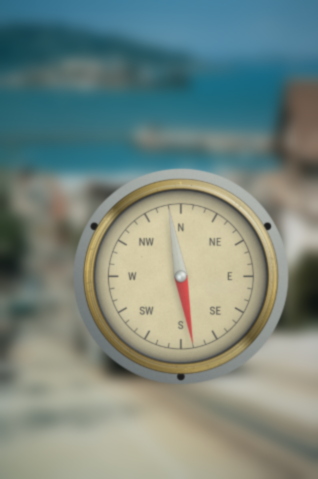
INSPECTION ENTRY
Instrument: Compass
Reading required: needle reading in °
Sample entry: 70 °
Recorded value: 170 °
